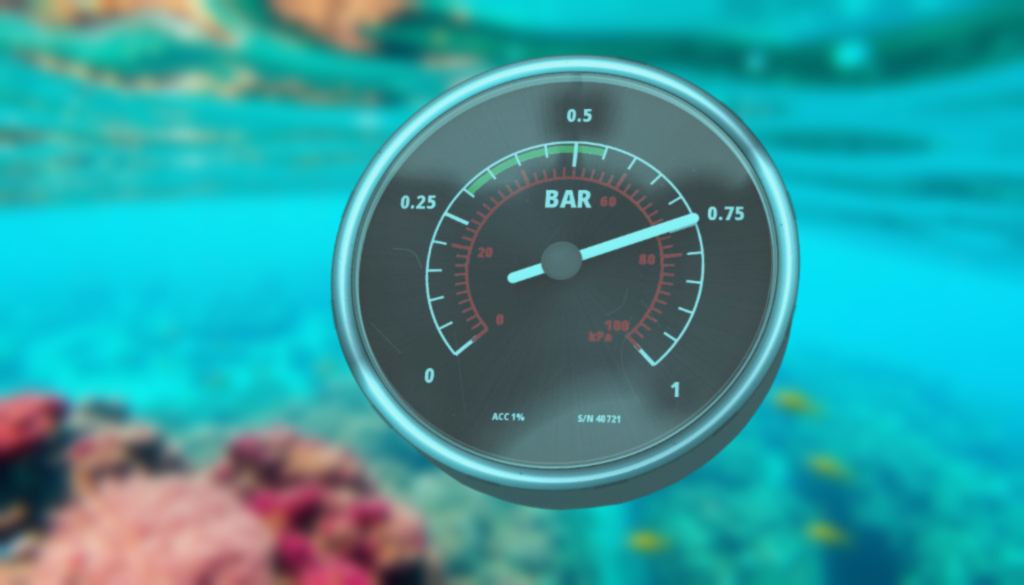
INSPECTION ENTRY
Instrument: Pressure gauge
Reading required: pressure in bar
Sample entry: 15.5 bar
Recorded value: 0.75 bar
